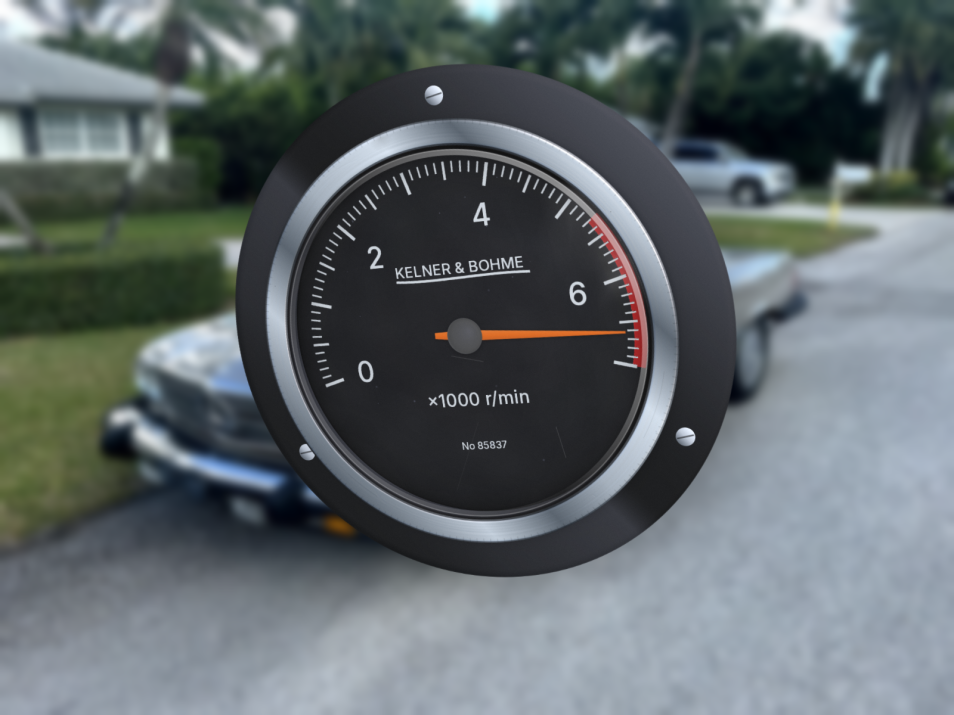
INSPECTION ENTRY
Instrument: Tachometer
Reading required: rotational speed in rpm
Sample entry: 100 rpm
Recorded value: 6600 rpm
